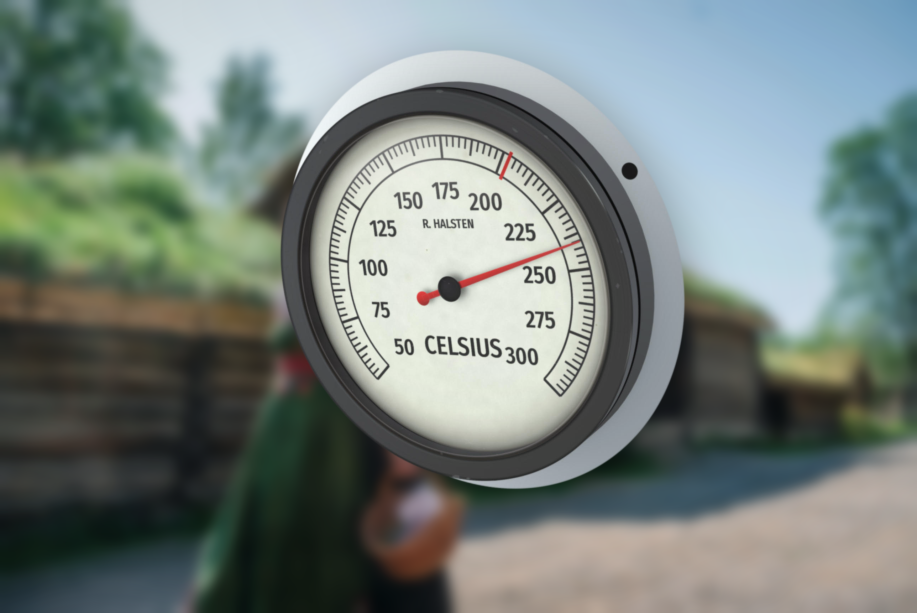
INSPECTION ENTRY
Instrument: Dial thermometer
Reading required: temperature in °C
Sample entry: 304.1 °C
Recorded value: 240 °C
